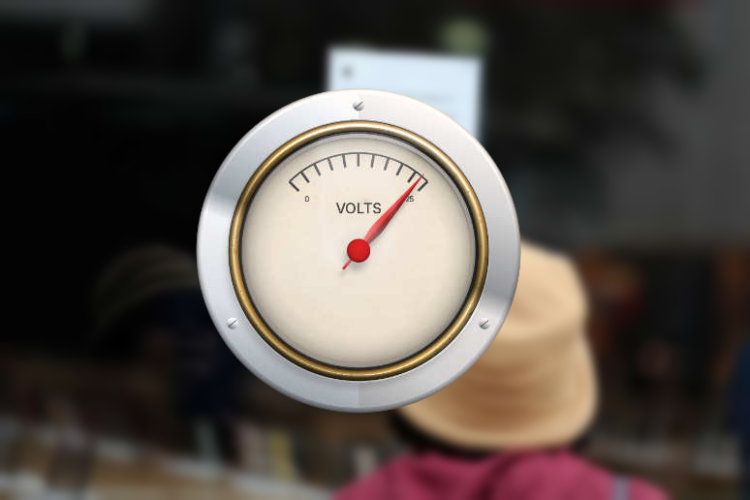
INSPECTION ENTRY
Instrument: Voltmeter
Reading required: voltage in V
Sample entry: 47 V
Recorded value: 23.75 V
